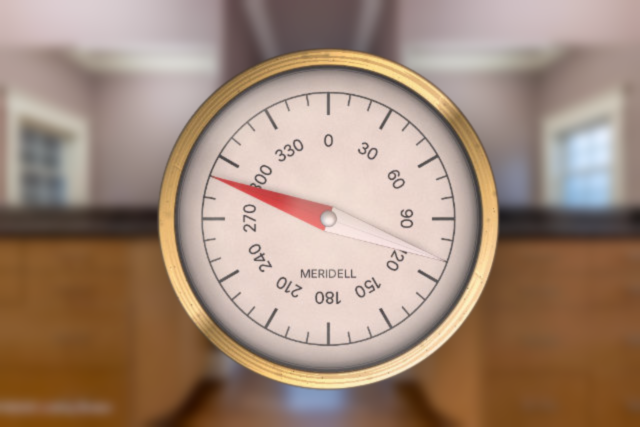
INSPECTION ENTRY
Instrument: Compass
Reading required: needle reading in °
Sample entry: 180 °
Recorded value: 290 °
